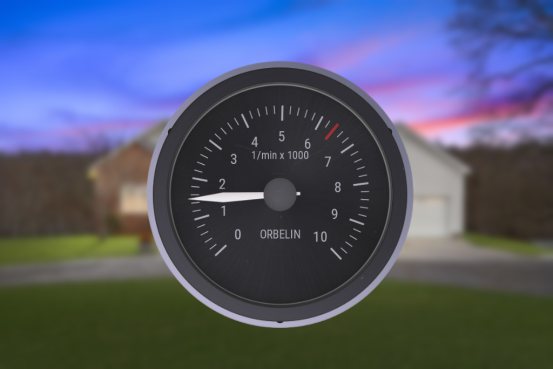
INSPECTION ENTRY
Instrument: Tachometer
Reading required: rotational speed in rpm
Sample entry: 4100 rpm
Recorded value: 1500 rpm
